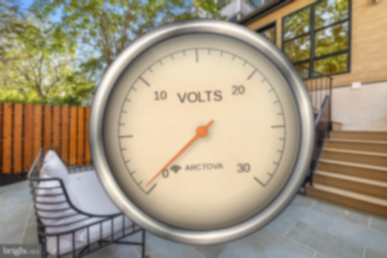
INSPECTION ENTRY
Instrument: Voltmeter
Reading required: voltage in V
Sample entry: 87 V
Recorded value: 0.5 V
